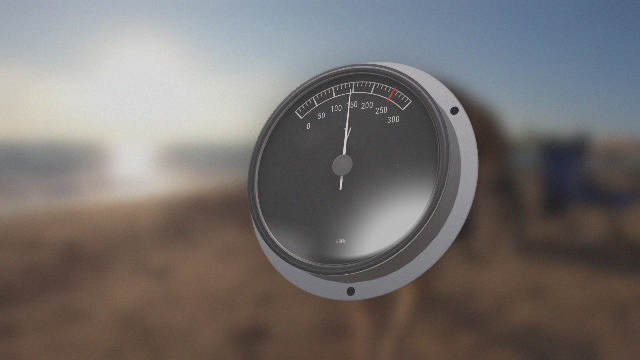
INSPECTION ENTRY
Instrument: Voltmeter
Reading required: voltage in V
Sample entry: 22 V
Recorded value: 150 V
